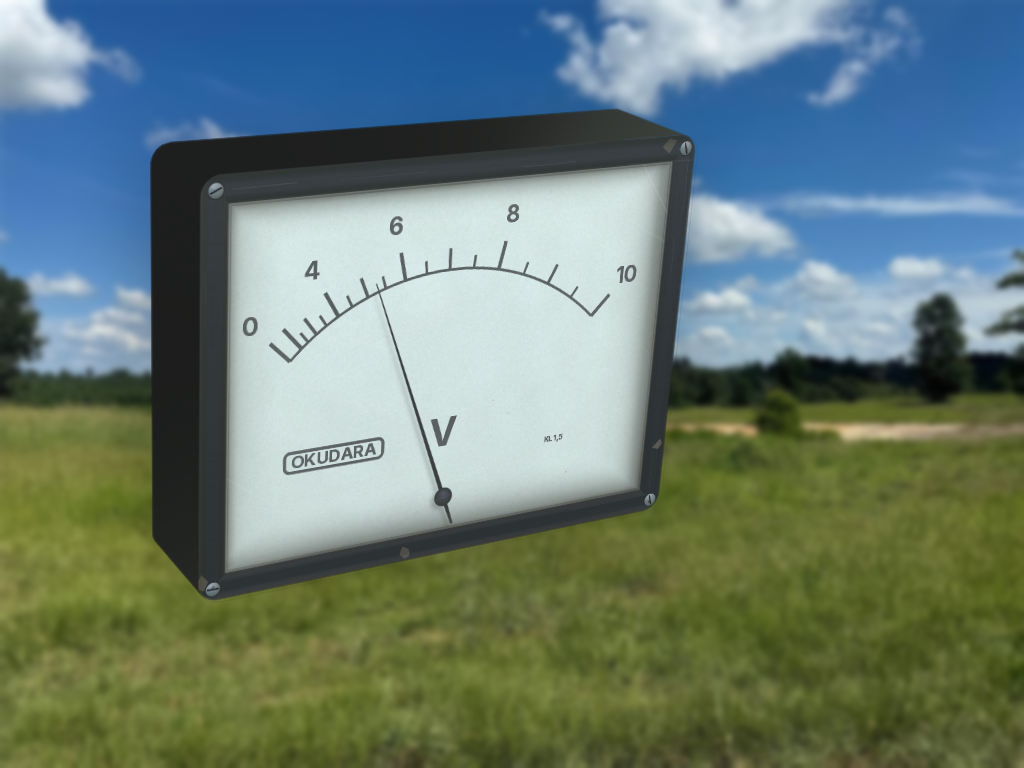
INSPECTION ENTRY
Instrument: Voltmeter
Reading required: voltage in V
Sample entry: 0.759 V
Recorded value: 5.25 V
